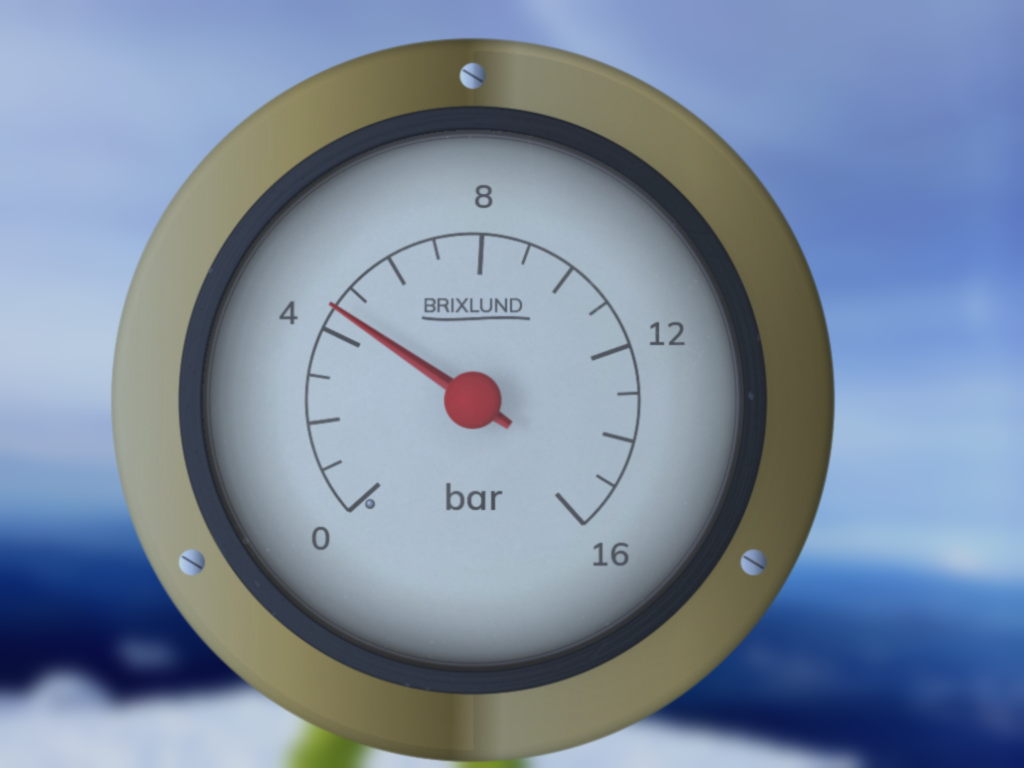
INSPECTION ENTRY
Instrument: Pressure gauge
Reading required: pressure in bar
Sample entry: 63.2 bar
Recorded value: 4.5 bar
